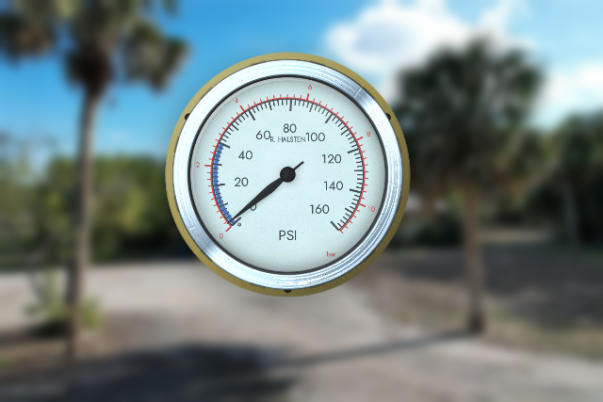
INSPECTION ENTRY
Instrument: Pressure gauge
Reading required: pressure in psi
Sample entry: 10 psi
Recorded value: 2 psi
